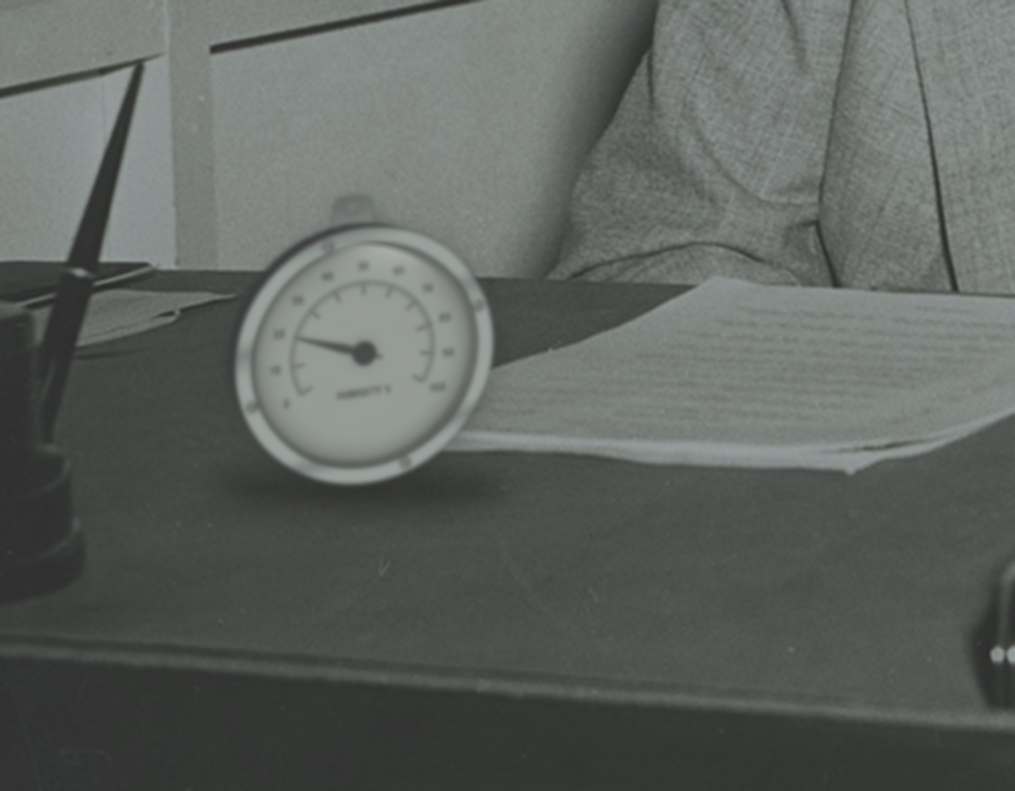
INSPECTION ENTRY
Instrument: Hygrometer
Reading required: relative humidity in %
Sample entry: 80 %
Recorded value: 20 %
